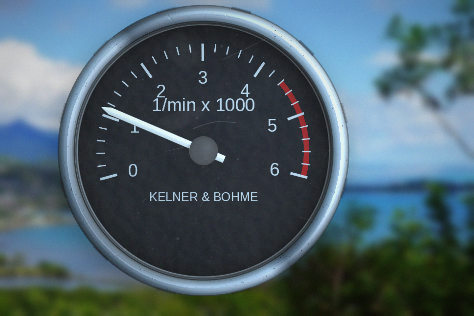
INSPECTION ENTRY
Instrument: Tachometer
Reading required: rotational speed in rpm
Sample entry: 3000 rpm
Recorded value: 1100 rpm
